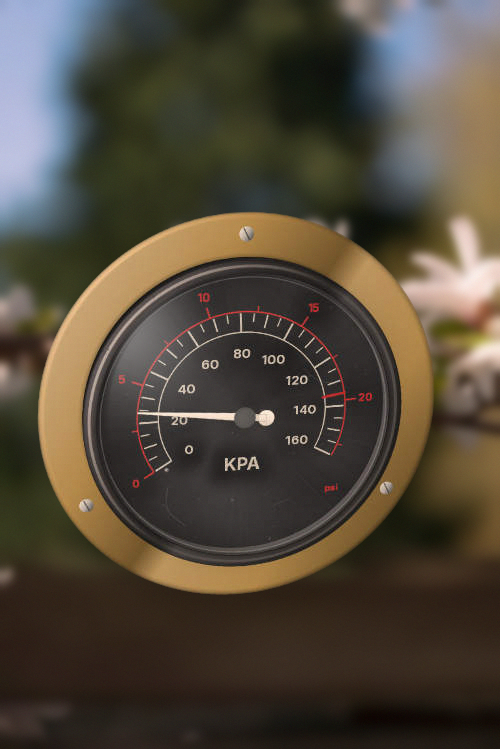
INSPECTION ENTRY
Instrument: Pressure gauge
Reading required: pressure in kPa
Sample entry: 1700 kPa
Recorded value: 25 kPa
